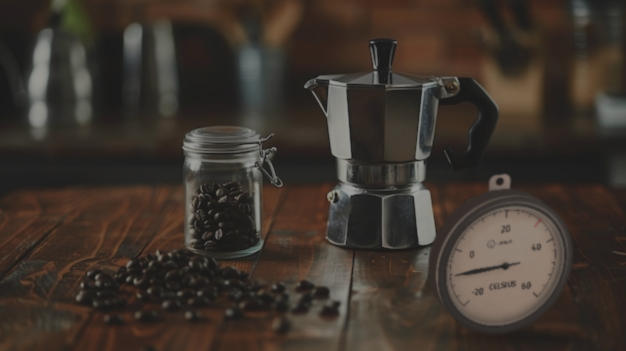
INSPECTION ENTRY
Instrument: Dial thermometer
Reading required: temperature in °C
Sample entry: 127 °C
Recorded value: -8 °C
